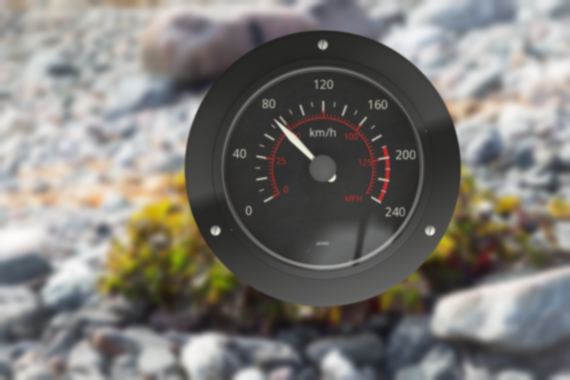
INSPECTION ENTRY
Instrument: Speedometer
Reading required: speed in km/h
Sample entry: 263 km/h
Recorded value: 75 km/h
